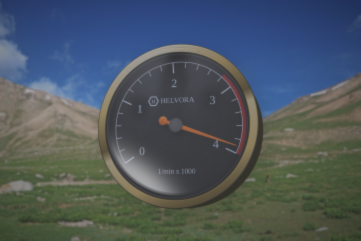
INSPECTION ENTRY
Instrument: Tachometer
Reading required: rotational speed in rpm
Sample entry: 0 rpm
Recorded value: 3900 rpm
